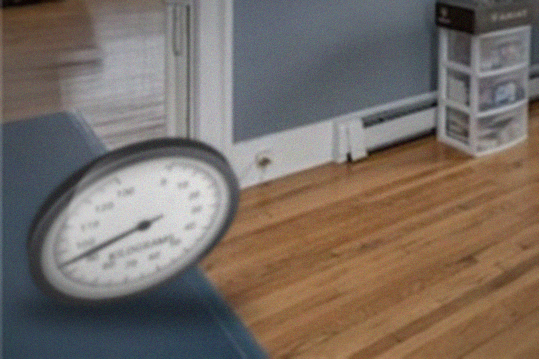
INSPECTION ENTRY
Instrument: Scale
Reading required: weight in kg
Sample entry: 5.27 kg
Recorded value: 95 kg
